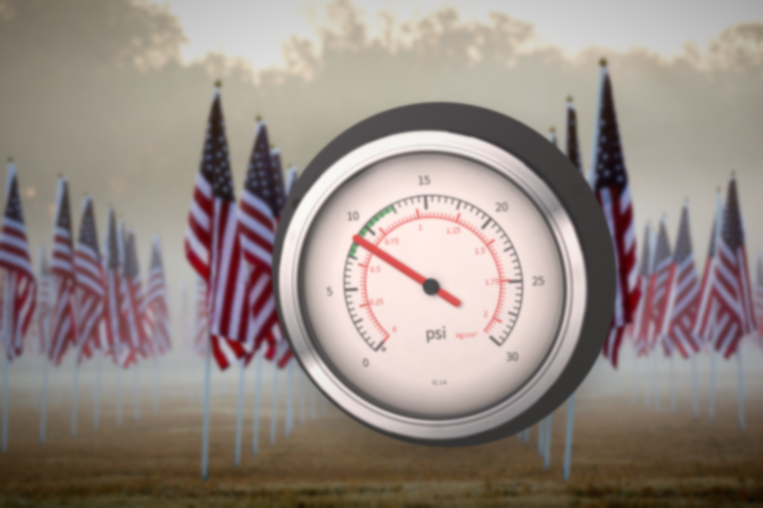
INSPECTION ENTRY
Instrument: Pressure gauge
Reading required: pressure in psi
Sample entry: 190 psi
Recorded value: 9 psi
